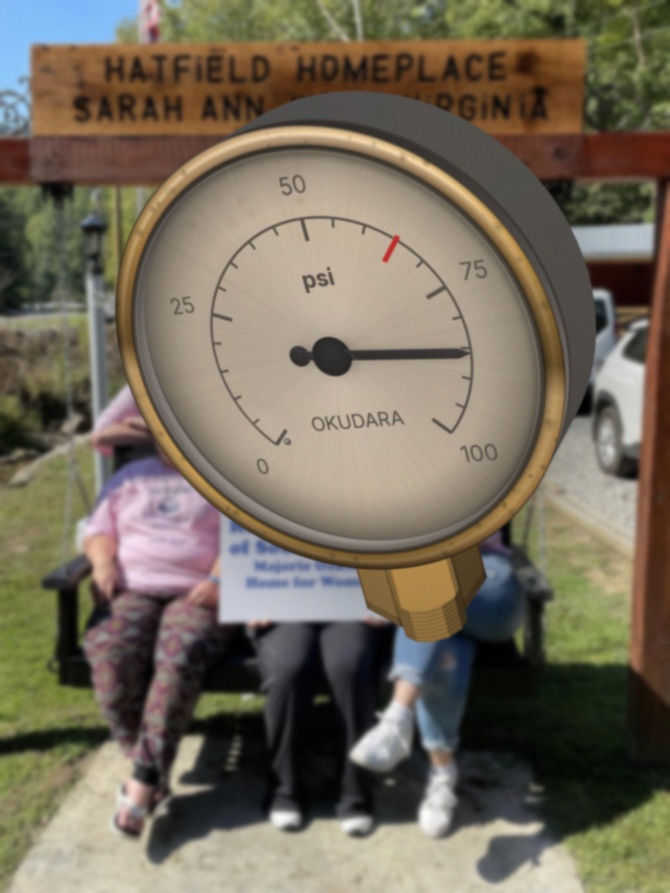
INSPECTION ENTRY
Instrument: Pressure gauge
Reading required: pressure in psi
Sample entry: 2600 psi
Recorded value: 85 psi
